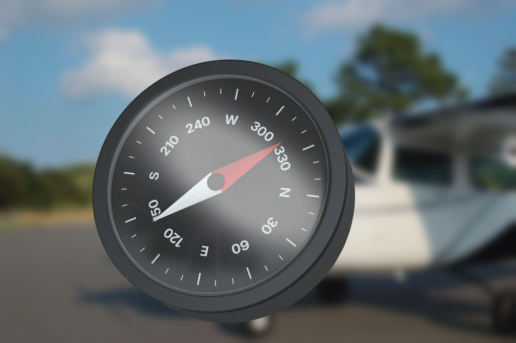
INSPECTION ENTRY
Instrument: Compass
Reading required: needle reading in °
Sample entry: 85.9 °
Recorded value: 320 °
